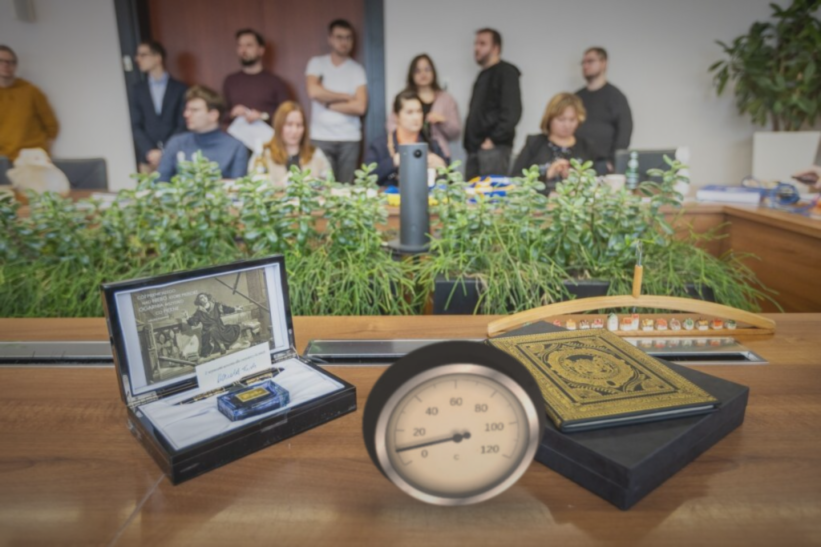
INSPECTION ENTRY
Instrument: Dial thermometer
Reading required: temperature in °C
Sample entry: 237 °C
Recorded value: 10 °C
